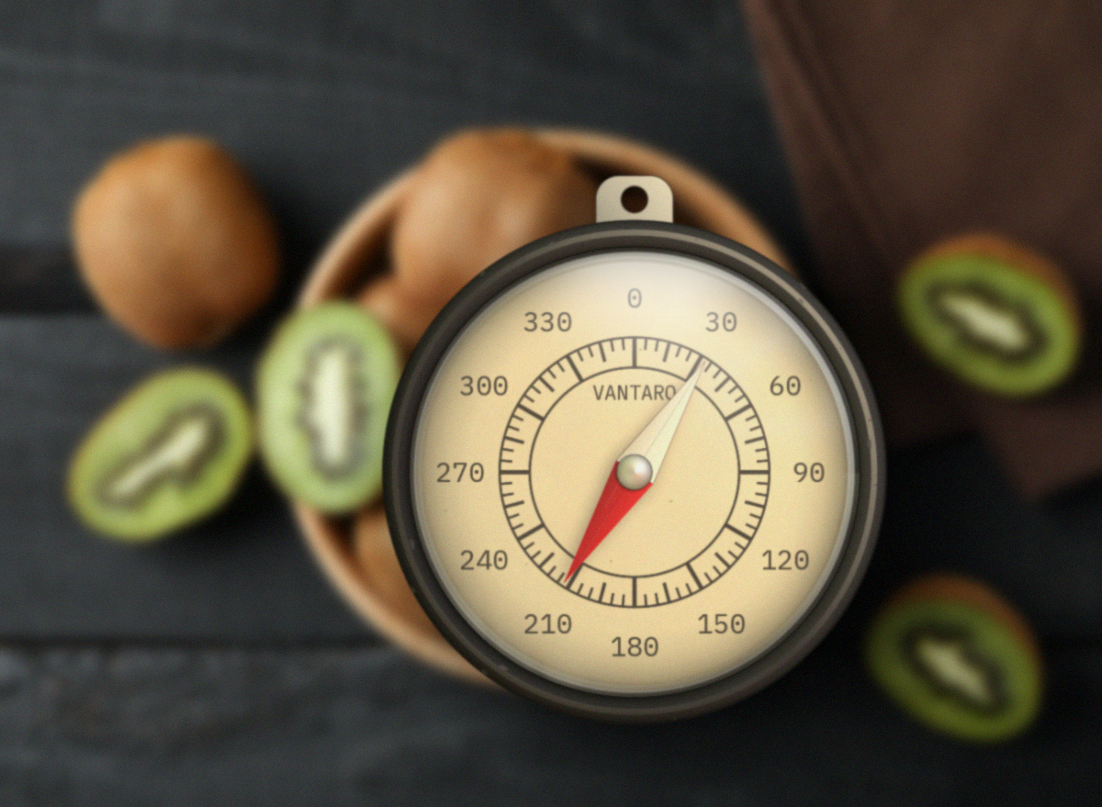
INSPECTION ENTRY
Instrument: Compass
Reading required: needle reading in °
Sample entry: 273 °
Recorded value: 212.5 °
